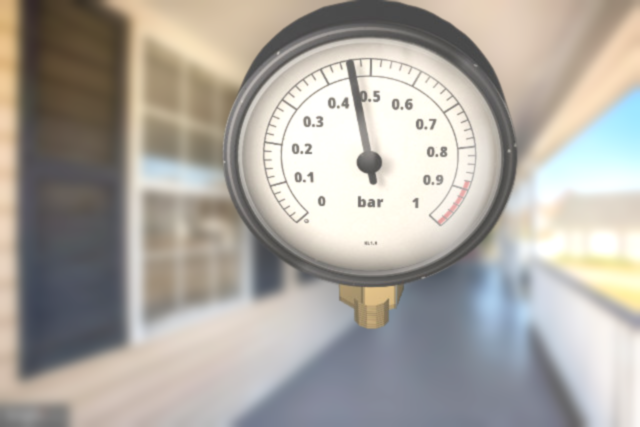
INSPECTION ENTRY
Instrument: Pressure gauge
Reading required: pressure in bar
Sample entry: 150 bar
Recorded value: 0.46 bar
